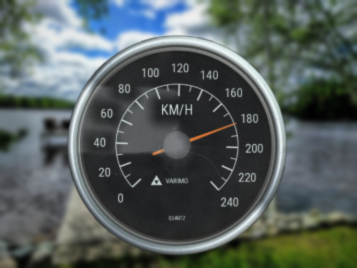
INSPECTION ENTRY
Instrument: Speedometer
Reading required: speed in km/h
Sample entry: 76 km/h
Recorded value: 180 km/h
